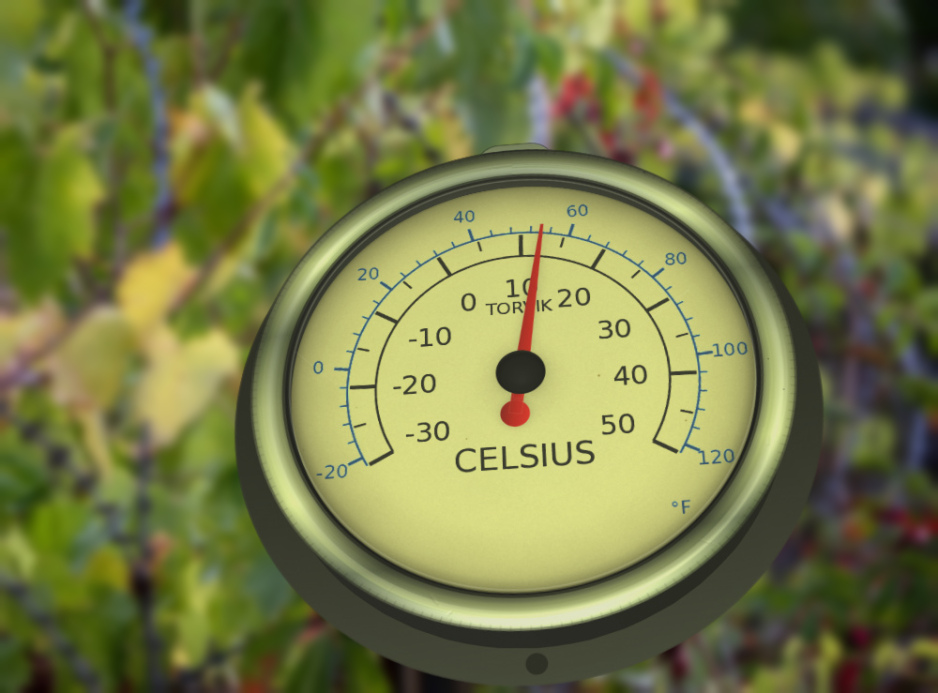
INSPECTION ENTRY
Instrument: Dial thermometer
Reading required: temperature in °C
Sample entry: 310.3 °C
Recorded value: 12.5 °C
